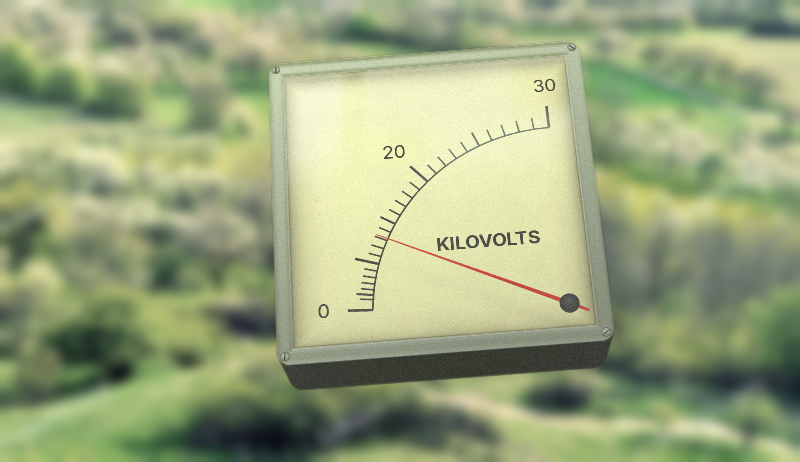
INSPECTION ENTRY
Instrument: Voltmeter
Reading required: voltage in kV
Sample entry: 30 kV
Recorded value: 13 kV
